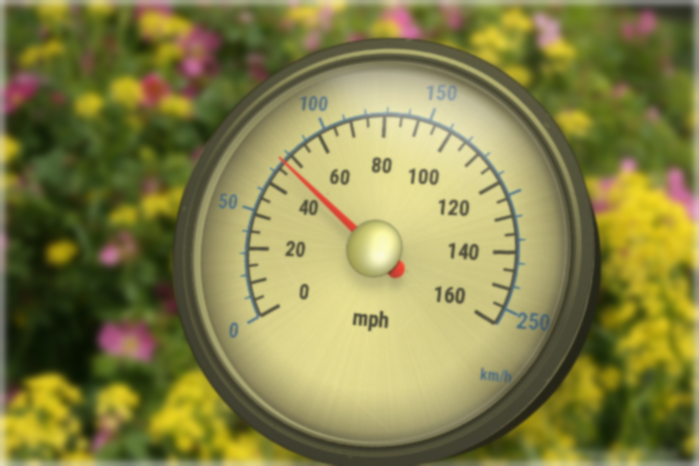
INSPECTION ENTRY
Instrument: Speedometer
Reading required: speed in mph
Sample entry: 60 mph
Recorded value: 47.5 mph
